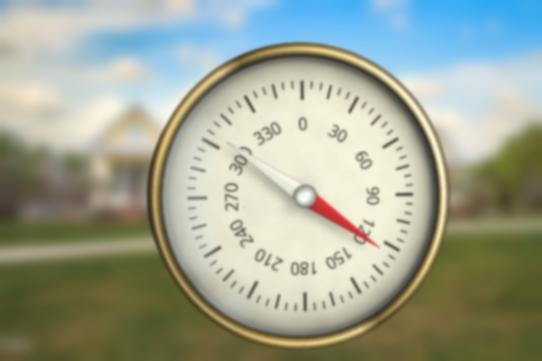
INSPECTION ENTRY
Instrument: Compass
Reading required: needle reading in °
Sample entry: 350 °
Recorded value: 125 °
